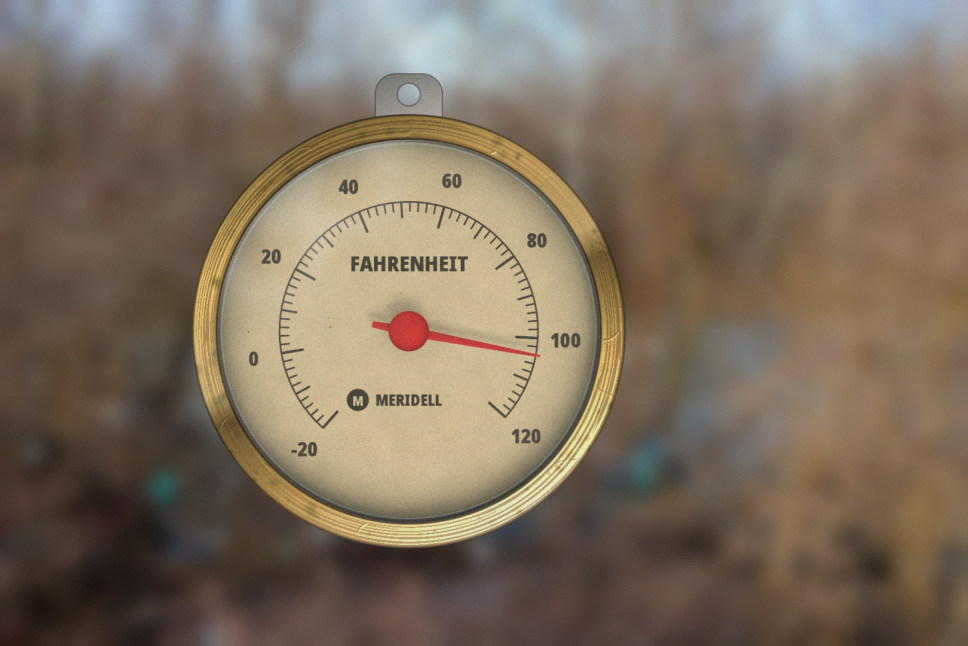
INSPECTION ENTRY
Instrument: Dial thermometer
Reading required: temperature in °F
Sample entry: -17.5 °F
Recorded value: 104 °F
